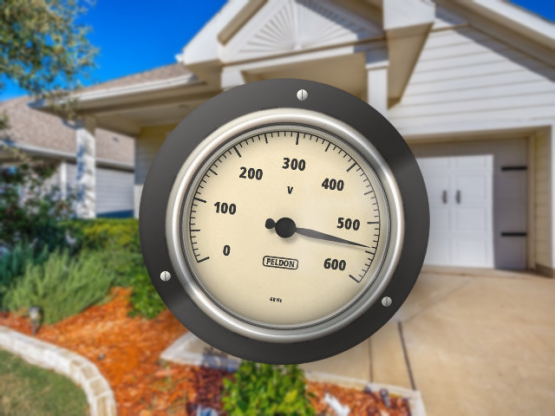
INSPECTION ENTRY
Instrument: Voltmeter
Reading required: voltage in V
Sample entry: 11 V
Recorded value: 540 V
